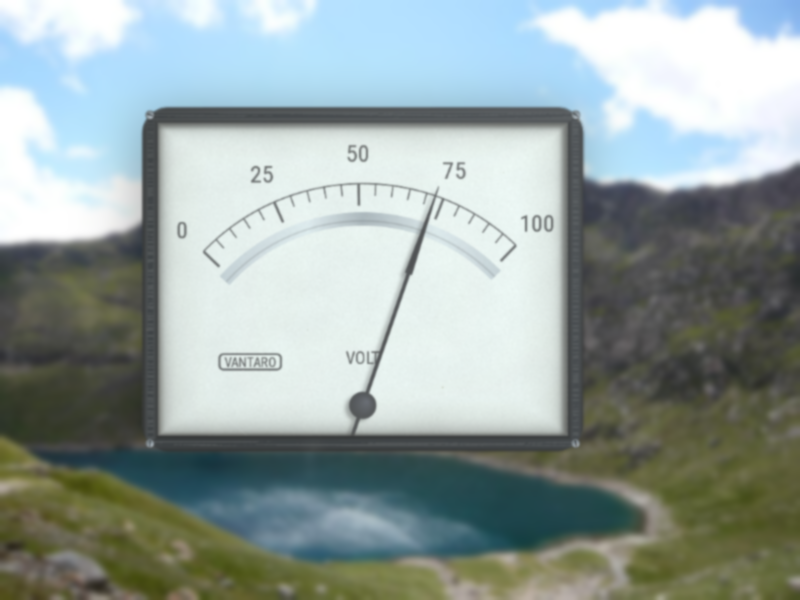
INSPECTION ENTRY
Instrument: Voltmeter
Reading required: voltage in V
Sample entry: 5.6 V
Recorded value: 72.5 V
